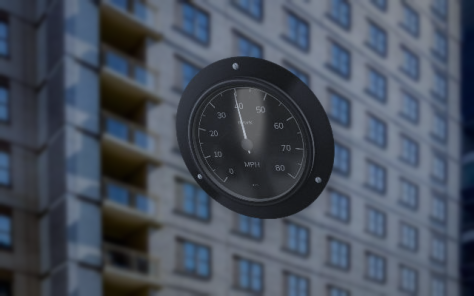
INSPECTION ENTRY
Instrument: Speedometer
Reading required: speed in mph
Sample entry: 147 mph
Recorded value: 40 mph
